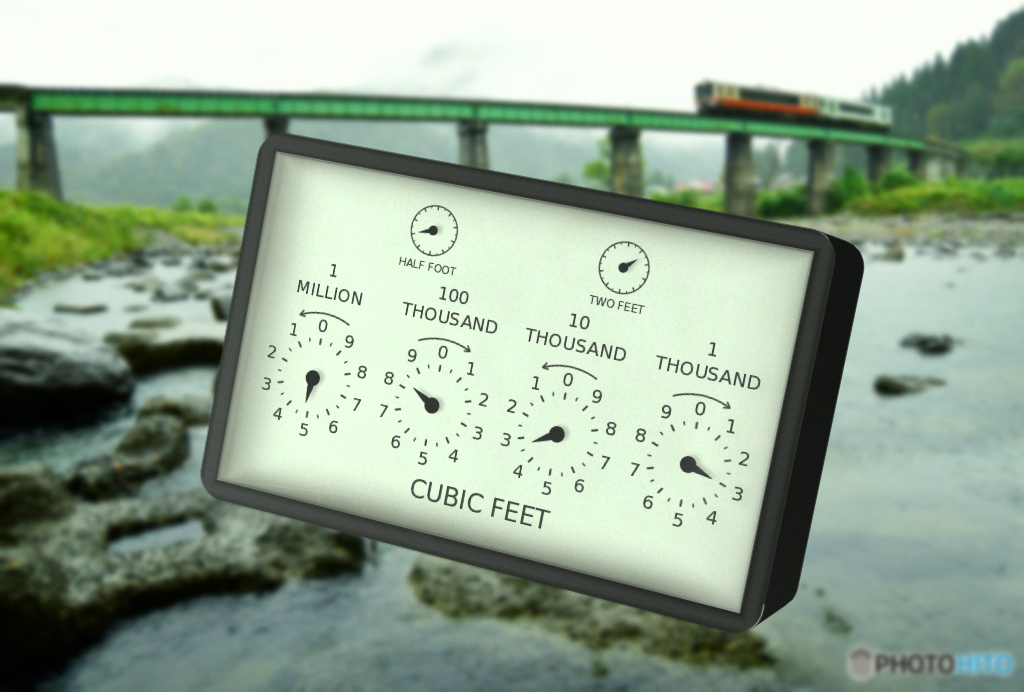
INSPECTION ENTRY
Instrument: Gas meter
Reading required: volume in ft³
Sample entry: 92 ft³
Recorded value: 483300 ft³
